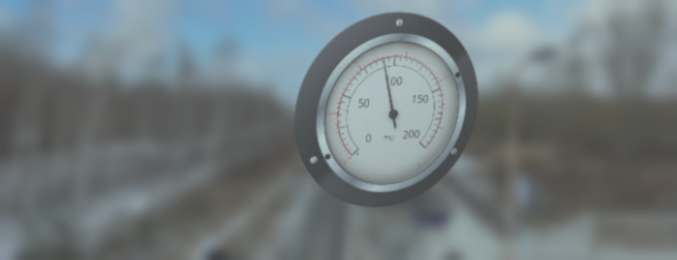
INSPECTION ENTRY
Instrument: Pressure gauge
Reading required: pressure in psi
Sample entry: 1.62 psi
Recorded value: 90 psi
